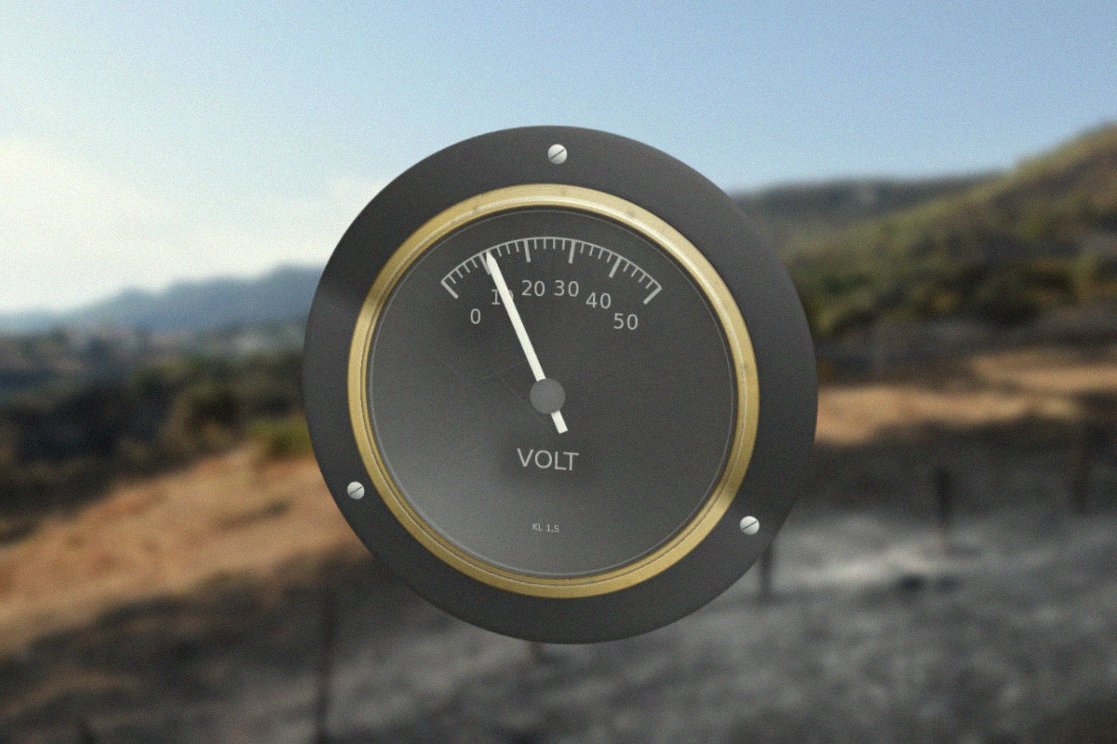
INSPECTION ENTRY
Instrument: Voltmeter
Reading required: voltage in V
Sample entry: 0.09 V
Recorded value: 12 V
